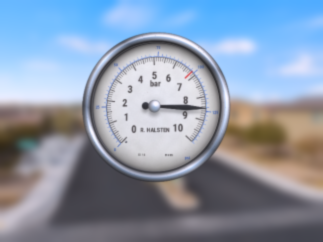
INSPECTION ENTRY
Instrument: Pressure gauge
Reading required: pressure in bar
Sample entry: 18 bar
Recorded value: 8.5 bar
